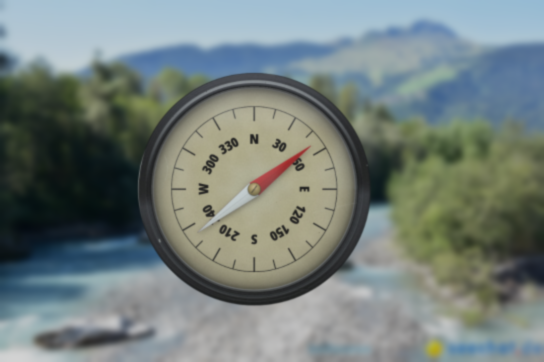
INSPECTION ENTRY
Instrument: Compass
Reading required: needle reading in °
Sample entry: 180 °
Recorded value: 52.5 °
